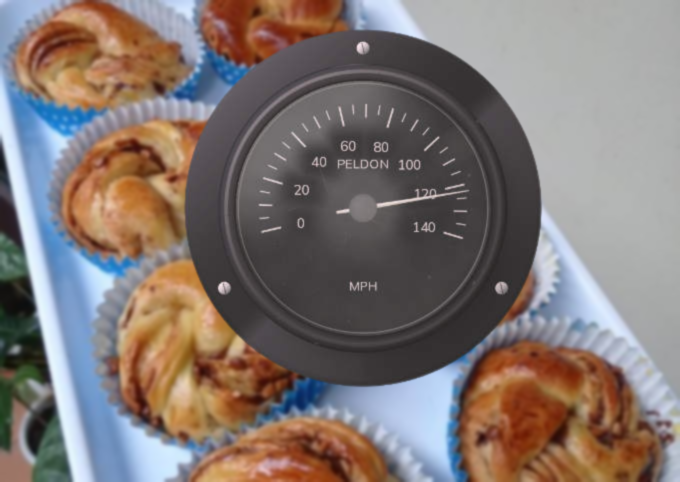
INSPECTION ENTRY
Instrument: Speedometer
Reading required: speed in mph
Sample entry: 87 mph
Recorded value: 122.5 mph
